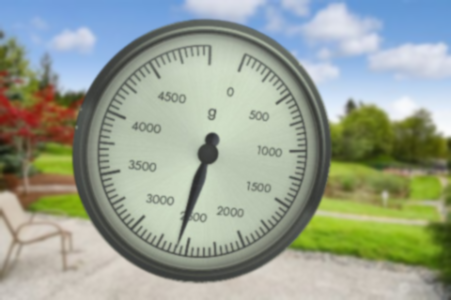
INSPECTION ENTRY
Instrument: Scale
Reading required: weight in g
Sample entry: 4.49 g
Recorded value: 2600 g
